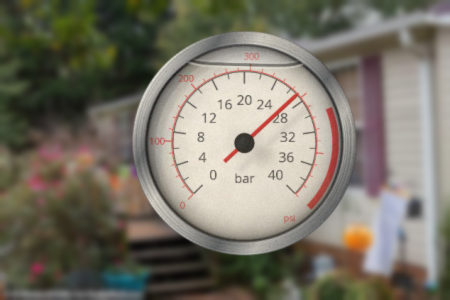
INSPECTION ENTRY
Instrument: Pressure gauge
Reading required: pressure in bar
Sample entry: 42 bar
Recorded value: 27 bar
